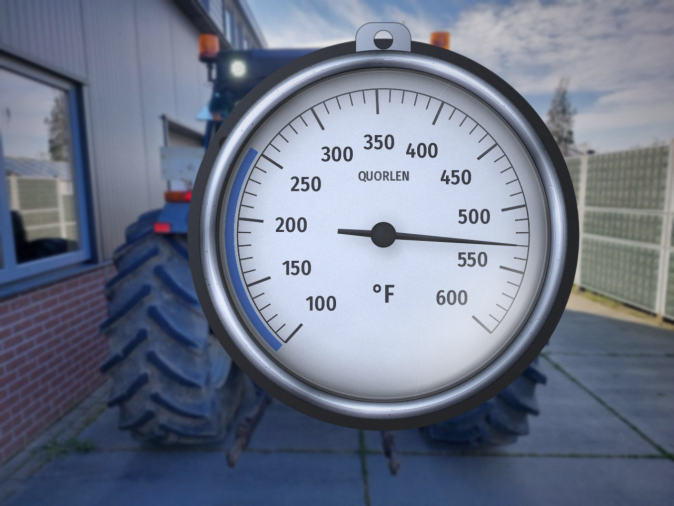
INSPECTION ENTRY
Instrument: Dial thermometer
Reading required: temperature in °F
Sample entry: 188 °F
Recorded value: 530 °F
